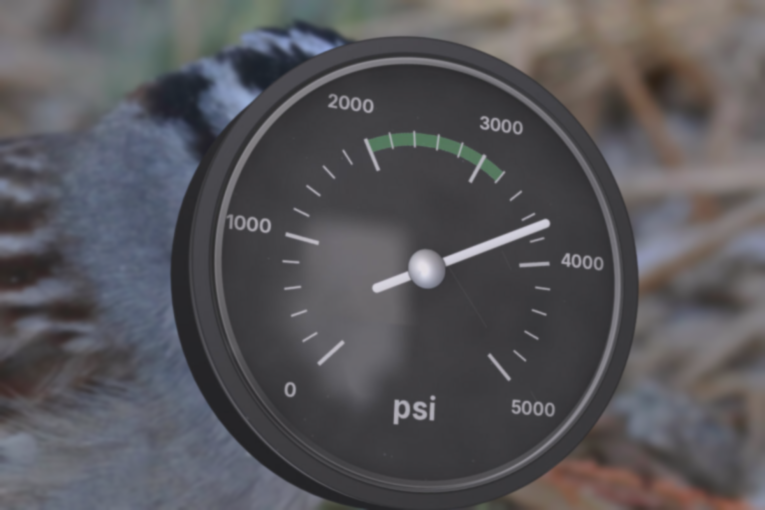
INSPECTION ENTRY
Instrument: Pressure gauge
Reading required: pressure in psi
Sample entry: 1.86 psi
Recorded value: 3700 psi
